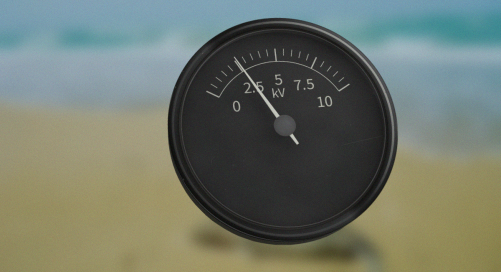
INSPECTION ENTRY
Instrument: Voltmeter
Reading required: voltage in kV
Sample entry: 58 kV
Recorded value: 2.5 kV
